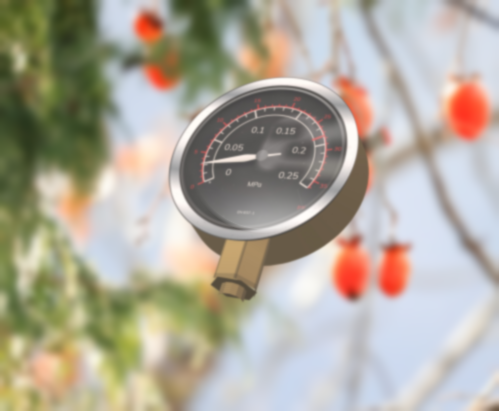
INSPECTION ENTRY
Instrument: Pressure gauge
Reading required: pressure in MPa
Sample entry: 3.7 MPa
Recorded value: 0.02 MPa
